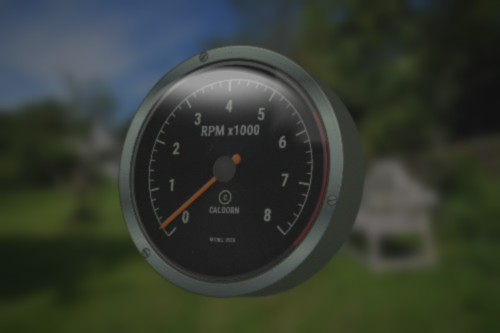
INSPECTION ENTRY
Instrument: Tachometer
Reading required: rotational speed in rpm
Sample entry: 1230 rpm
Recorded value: 200 rpm
